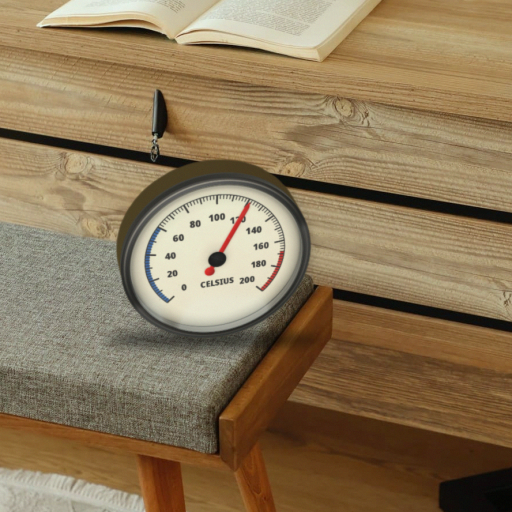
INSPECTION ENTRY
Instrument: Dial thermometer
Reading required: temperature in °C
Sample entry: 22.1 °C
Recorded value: 120 °C
